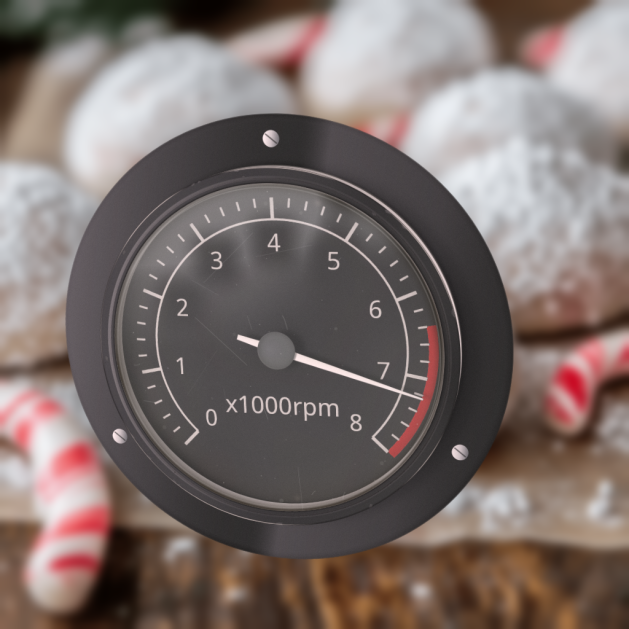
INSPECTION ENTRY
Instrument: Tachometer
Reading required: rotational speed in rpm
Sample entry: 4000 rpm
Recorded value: 7200 rpm
